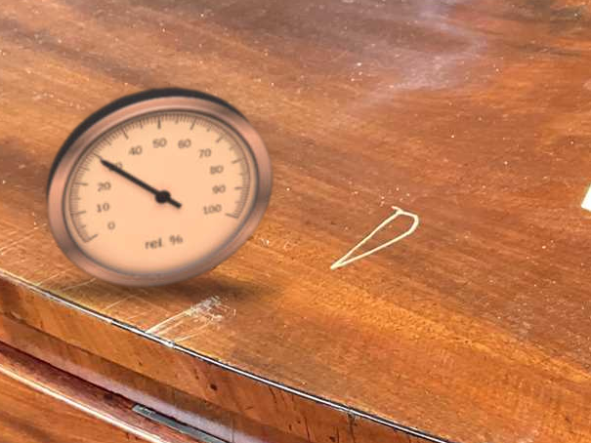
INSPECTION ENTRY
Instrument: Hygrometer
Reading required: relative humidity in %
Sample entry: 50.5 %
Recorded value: 30 %
